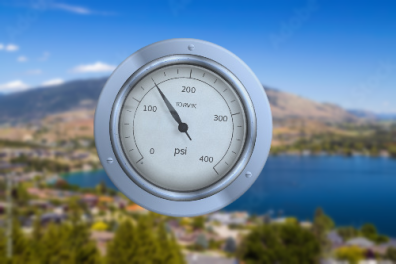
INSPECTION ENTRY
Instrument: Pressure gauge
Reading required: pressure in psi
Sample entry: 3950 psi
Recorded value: 140 psi
